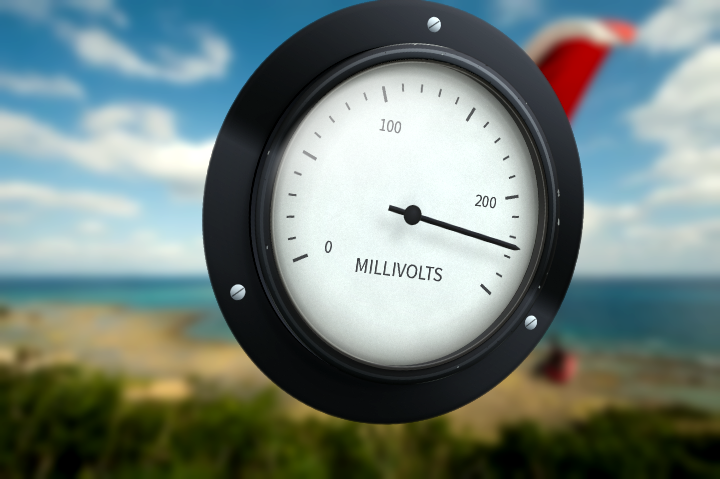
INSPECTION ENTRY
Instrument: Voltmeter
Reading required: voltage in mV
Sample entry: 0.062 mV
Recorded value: 225 mV
